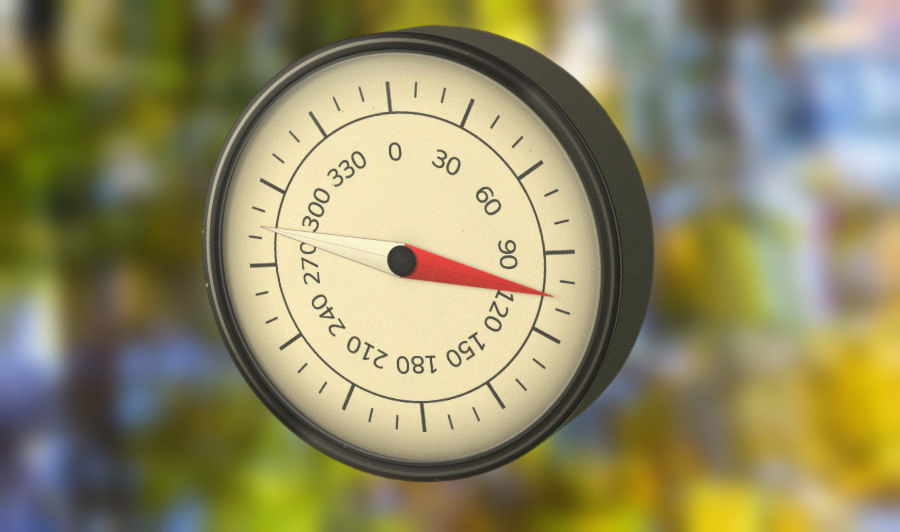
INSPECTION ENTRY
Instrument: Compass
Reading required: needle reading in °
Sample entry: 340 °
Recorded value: 105 °
